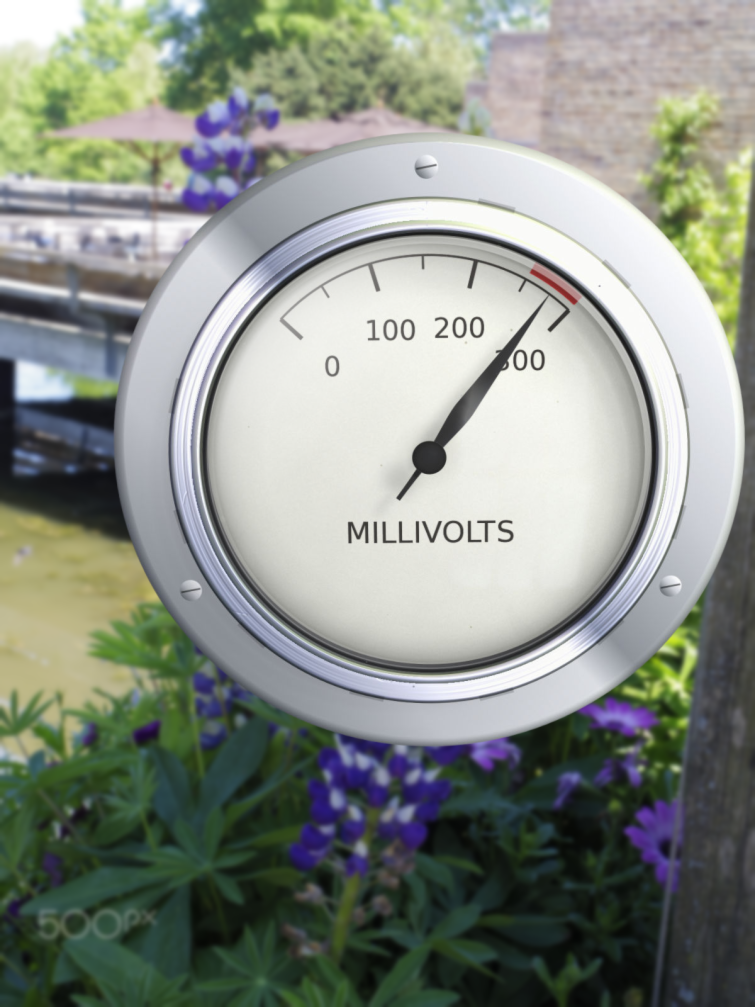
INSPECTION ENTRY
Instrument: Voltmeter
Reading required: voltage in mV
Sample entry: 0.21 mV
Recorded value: 275 mV
